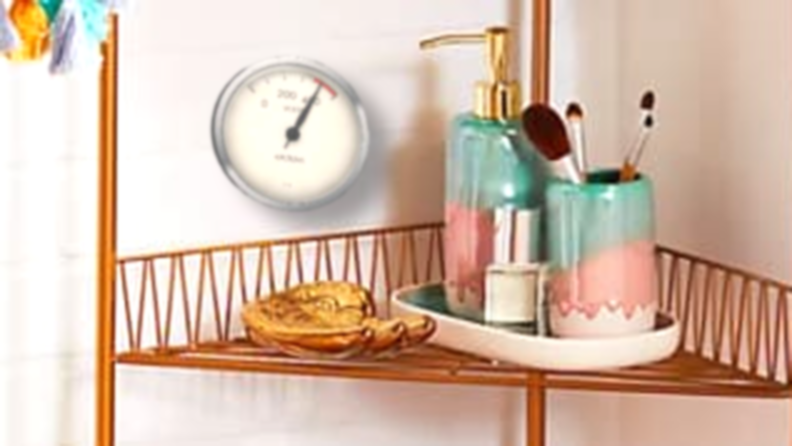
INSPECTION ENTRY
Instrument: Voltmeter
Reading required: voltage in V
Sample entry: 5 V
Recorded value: 400 V
